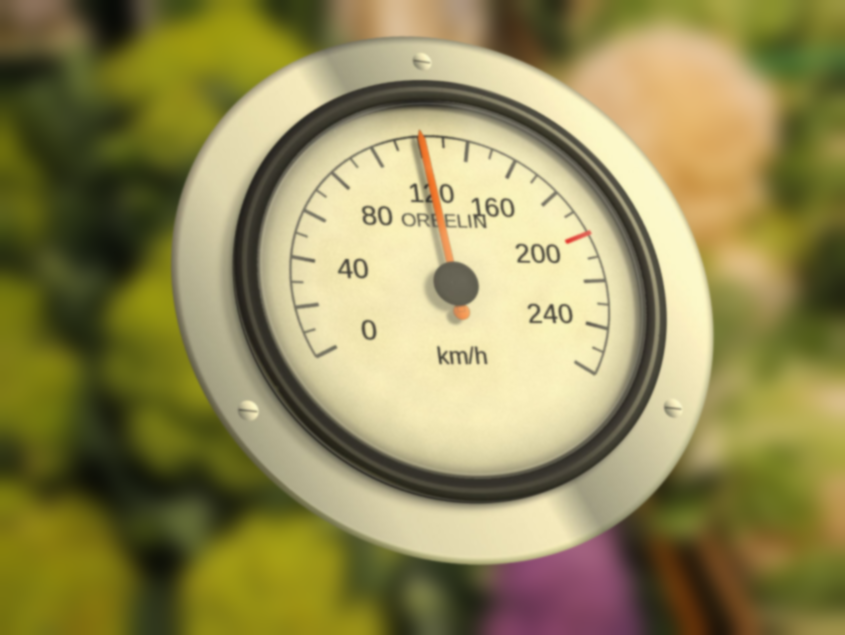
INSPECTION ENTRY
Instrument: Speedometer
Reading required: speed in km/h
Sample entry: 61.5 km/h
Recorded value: 120 km/h
